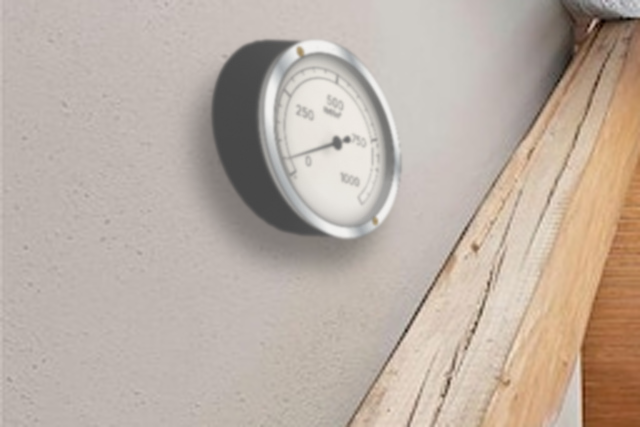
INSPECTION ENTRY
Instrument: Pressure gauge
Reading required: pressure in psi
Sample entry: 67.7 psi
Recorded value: 50 psi
